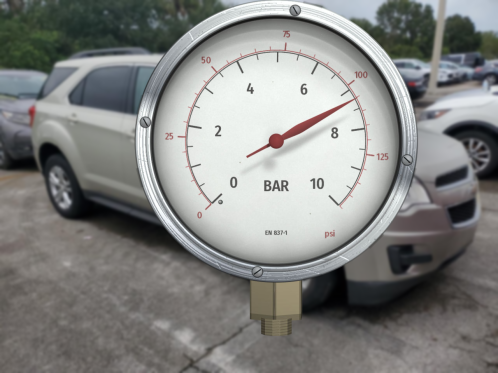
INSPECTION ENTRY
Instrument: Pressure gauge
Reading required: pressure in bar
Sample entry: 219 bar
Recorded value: 7.25 bar
